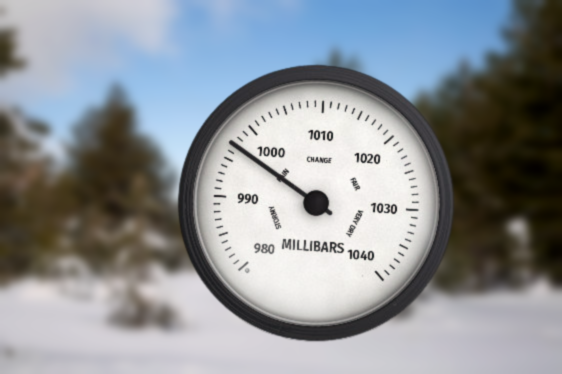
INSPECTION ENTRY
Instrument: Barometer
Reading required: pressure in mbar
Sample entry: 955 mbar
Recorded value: 997 mbar
